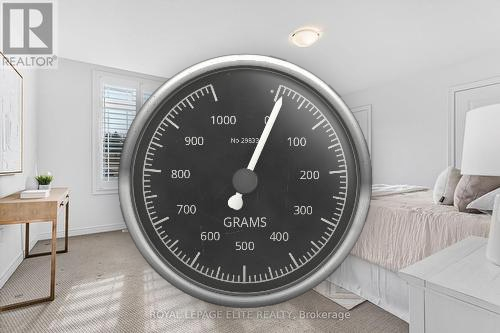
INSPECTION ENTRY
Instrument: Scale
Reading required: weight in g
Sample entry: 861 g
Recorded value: 10 g
